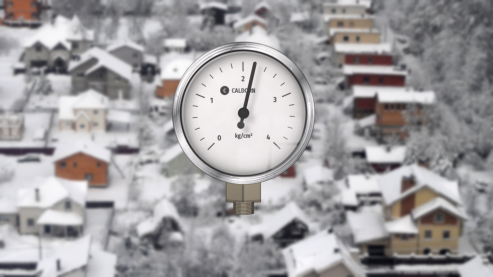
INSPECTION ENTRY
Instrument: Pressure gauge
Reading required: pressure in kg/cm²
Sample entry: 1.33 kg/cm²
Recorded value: 2.2 kg/cm²
